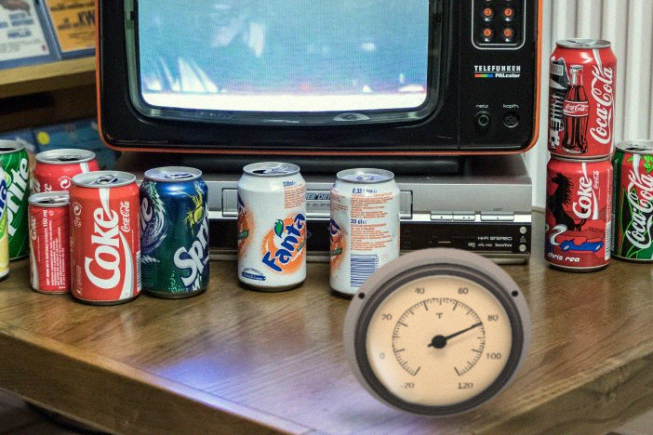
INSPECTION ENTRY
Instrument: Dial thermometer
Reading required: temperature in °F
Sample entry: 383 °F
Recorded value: 80 °F
